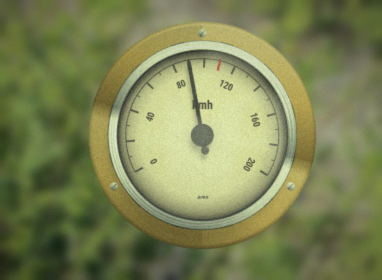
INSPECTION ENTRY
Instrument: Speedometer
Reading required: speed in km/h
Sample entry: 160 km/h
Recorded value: 90 km/h
